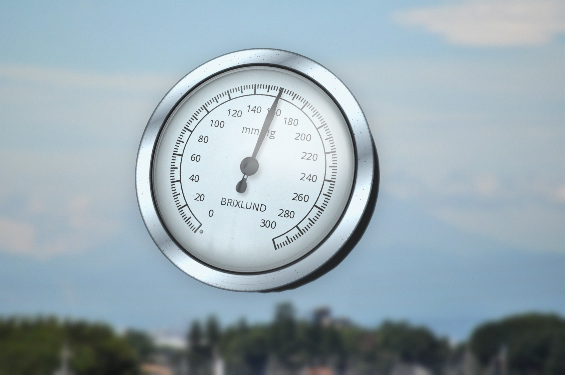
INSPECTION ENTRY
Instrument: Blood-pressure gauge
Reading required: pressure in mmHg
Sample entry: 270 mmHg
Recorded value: 160 mmHg
